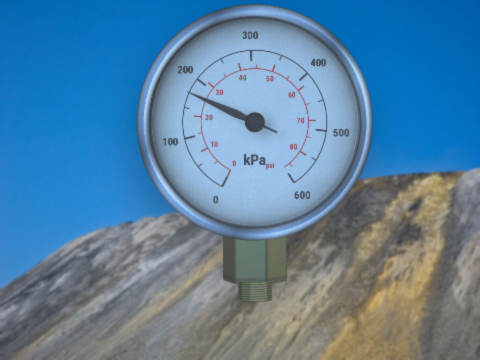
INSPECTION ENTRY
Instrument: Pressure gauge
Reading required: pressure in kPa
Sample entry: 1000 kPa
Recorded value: 175 kPa
